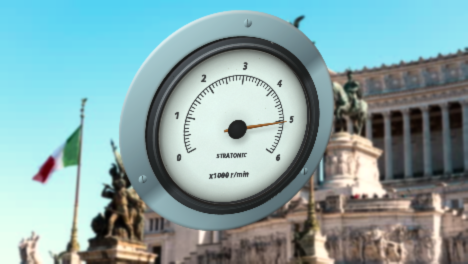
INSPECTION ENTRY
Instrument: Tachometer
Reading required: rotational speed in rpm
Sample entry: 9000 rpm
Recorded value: 5000 rpm
